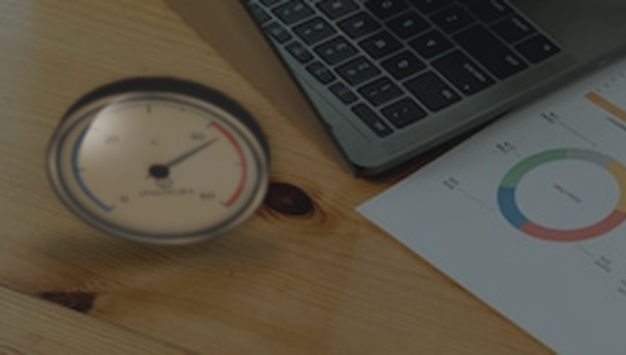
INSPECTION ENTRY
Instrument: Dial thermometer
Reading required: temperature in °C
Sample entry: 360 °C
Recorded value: 42.5 °C
